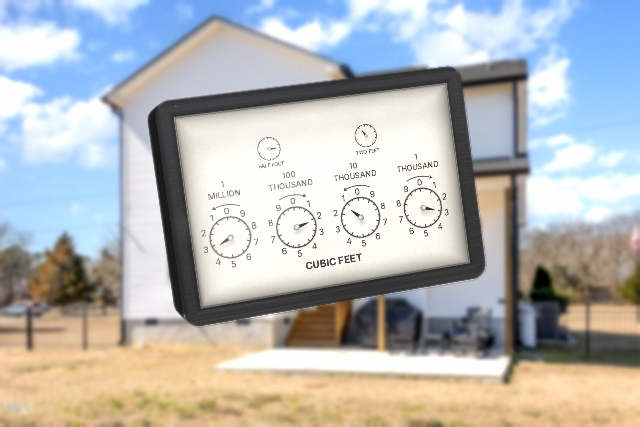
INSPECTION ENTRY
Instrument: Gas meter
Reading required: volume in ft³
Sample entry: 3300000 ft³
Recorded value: 321300 ft³
